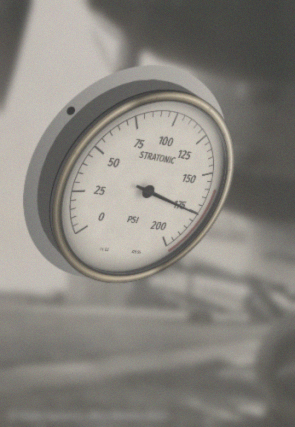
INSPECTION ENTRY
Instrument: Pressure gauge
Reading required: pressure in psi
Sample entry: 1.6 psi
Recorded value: 175 psi
